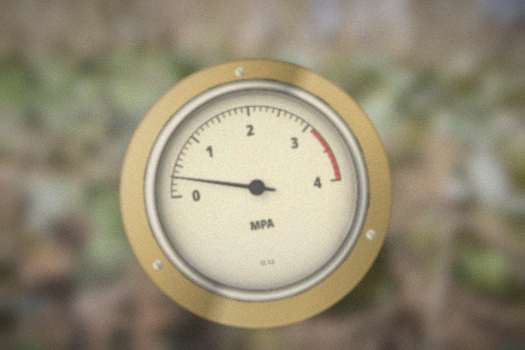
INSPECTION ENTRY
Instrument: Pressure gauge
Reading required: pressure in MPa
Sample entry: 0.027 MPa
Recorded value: 0.3 MPa
